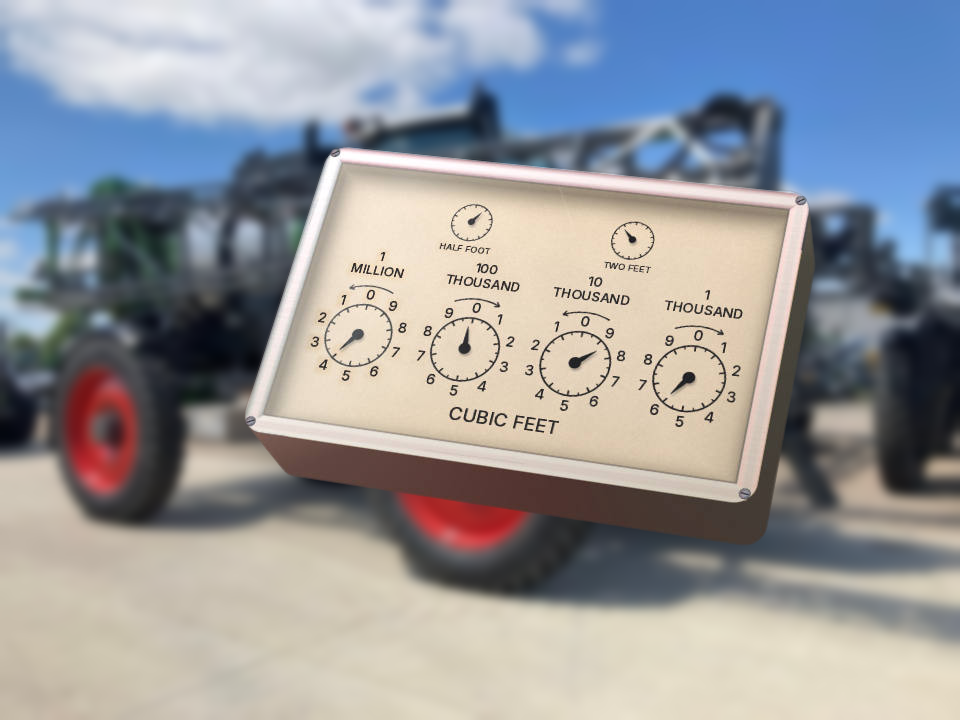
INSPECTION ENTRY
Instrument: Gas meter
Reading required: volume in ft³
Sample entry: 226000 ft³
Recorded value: 398600 ft³
